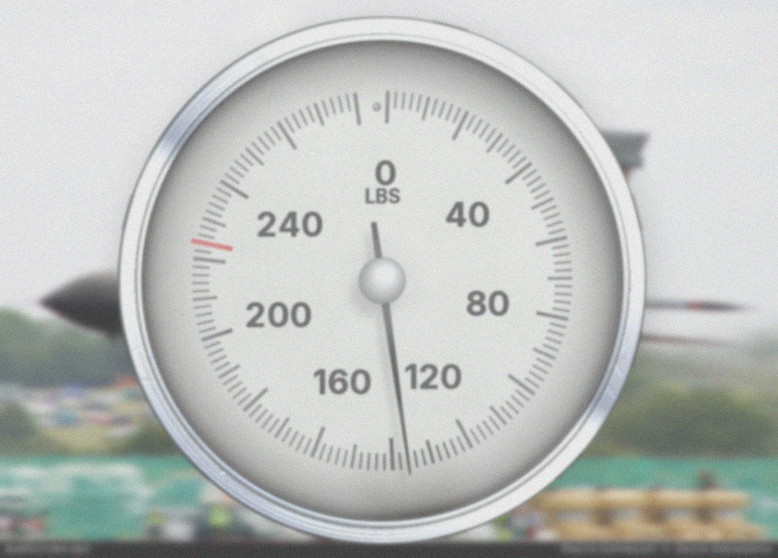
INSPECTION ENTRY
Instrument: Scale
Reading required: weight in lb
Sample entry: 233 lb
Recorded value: 136 lb
